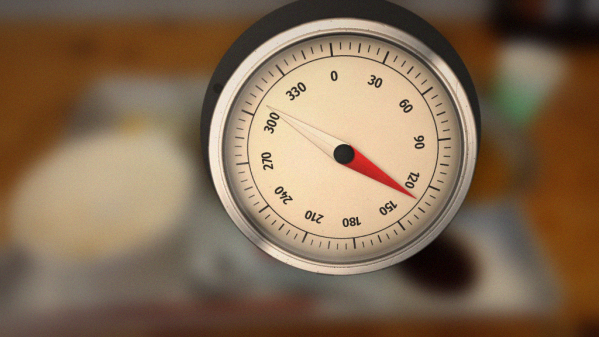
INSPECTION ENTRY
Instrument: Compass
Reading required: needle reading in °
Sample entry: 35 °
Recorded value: 130 °
